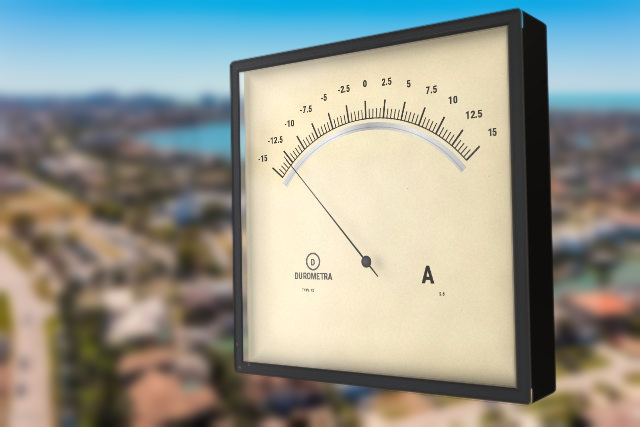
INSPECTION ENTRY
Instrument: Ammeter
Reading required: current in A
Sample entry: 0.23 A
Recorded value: -12.5 A
